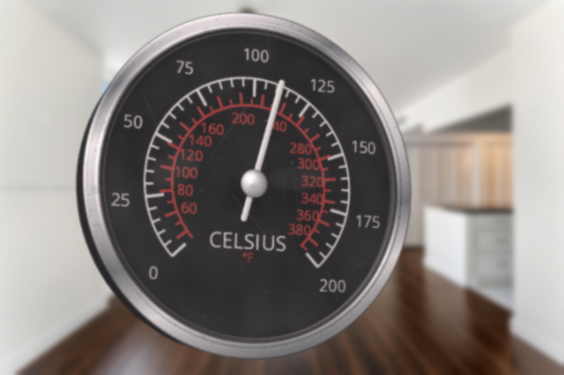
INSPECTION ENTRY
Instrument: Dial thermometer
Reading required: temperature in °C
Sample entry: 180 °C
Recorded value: 110 °C
